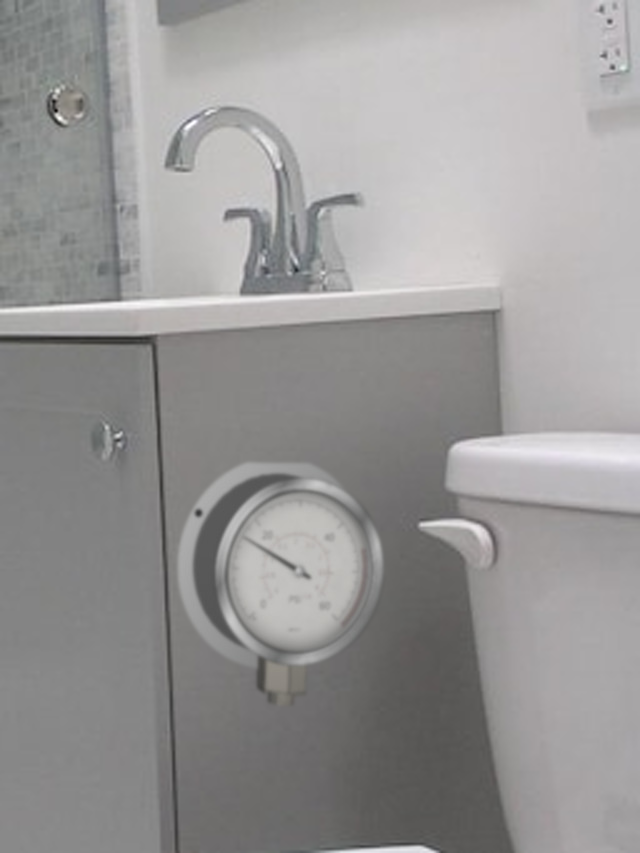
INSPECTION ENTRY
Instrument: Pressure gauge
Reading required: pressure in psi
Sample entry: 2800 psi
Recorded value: 16 psi
